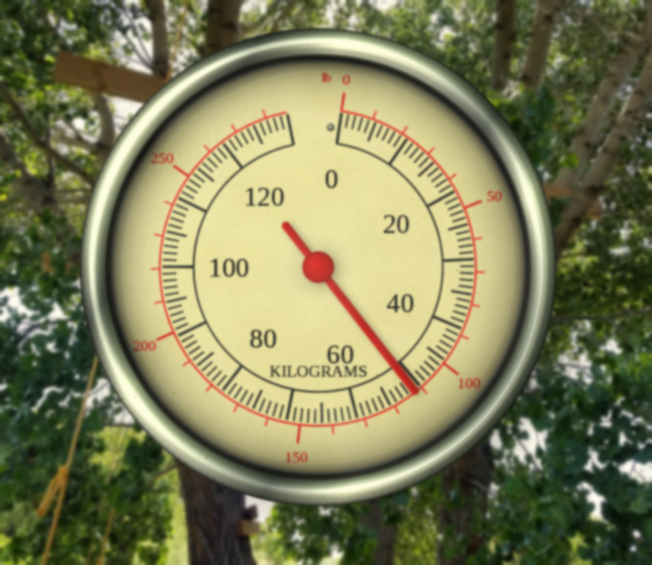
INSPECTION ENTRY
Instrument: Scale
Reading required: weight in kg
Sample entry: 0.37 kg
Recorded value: 51 kg
